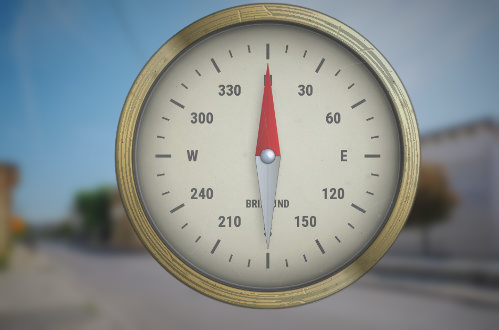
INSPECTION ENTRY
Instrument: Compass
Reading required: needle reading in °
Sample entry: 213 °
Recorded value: 0 °
